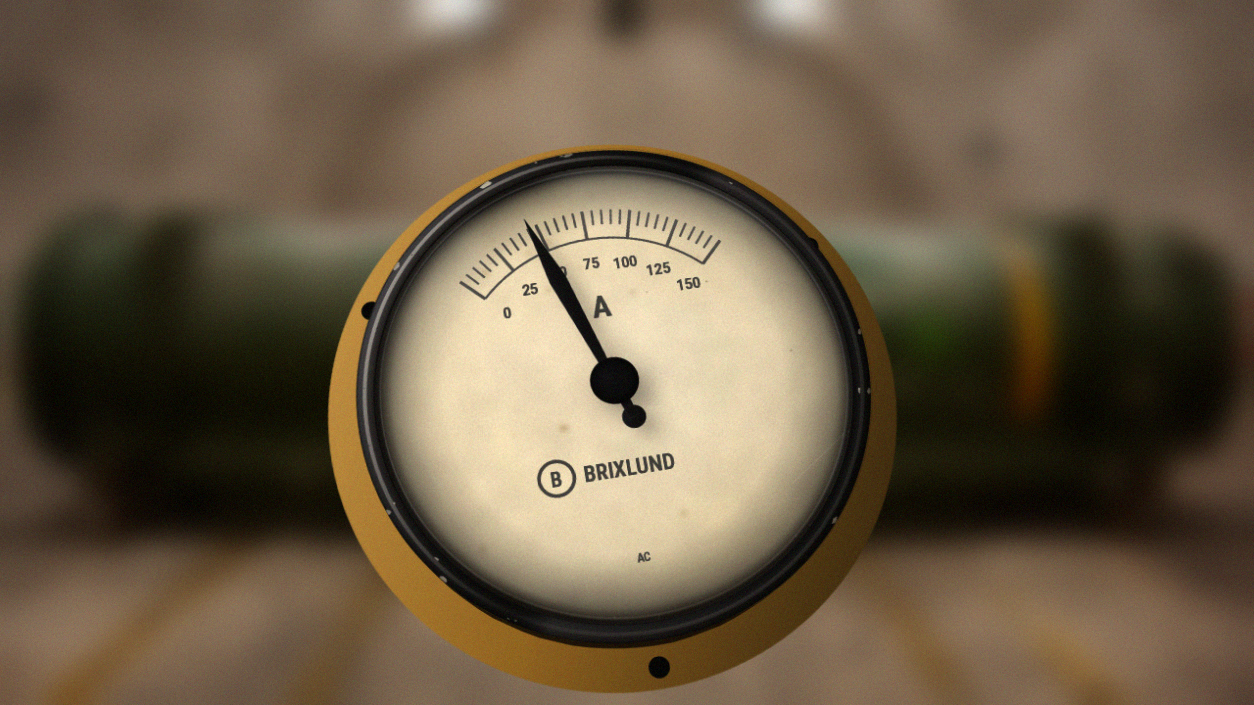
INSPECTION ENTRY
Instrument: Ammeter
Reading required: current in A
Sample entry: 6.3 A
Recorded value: 45 A
